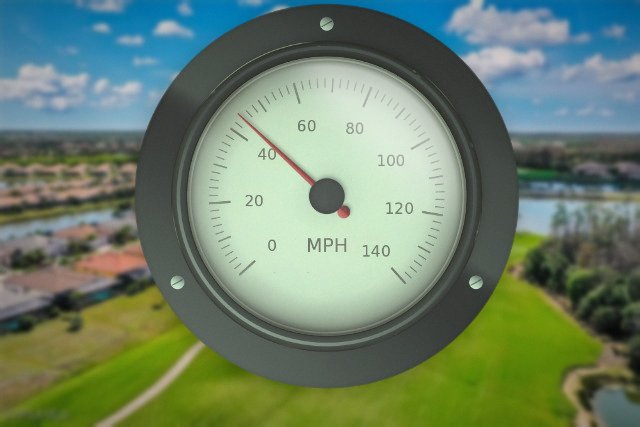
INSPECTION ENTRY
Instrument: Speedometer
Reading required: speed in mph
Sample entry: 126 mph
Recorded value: 44 mph
